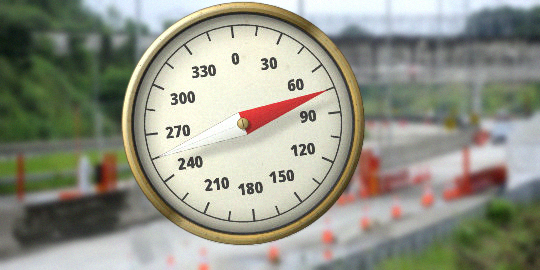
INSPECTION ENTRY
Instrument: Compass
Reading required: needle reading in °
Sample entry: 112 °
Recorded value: 75 °
